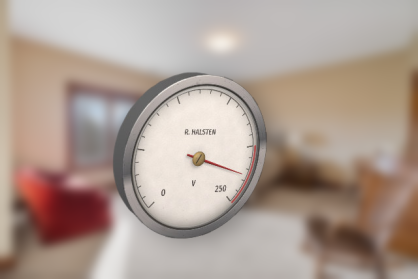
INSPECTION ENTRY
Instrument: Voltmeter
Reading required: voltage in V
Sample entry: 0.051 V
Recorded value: 225 V
